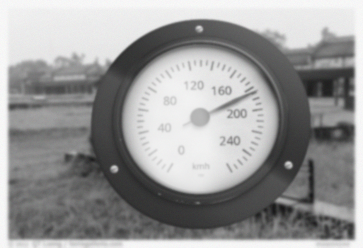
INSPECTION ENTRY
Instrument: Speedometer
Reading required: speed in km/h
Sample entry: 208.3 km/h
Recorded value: 185 km/h
